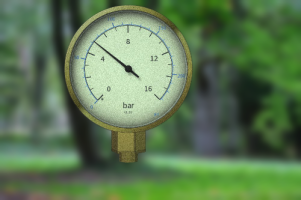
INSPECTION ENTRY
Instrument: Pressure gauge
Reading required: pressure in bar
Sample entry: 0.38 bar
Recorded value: 5 bar
